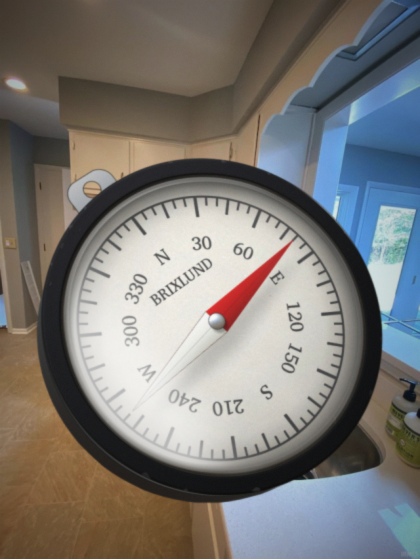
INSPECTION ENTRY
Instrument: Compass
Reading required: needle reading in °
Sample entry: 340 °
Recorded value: 80 °
